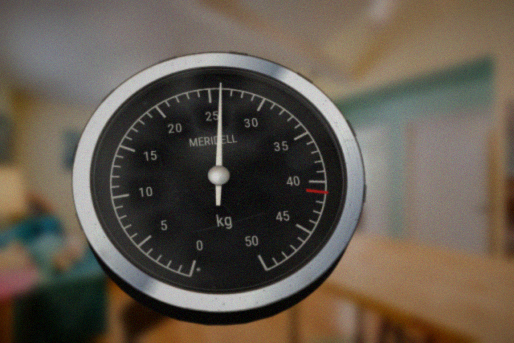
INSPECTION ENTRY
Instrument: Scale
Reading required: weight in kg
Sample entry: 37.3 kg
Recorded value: 26 kg
